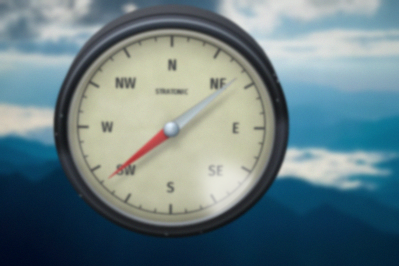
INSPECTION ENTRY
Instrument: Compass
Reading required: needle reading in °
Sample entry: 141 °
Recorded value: 230 °
